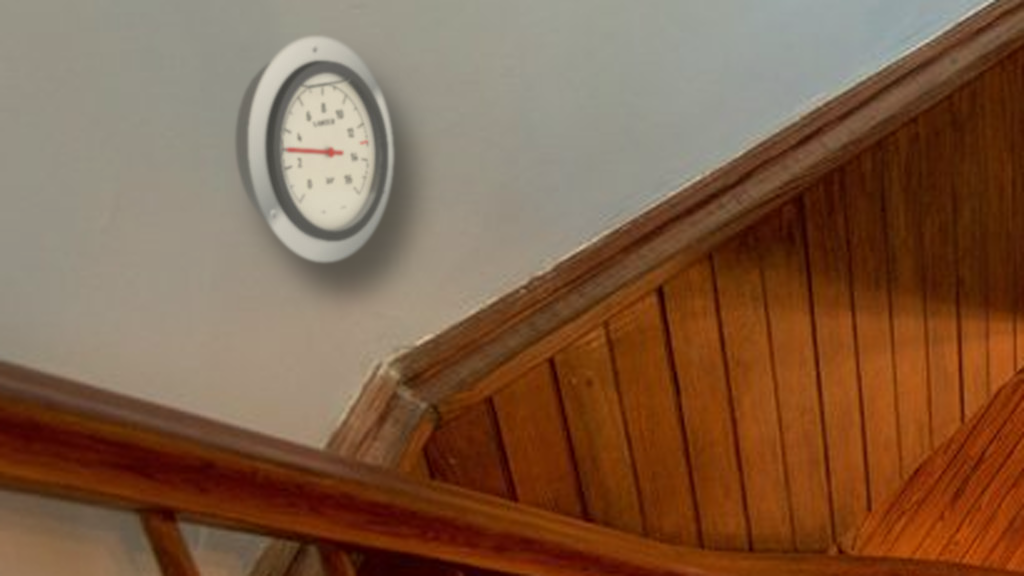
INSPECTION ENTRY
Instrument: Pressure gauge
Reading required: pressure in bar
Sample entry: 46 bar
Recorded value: 3 bar
